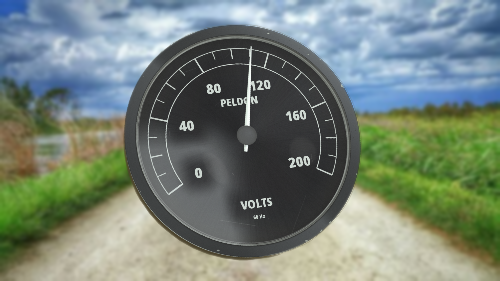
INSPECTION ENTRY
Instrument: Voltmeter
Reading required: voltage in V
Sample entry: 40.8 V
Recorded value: 110 V
